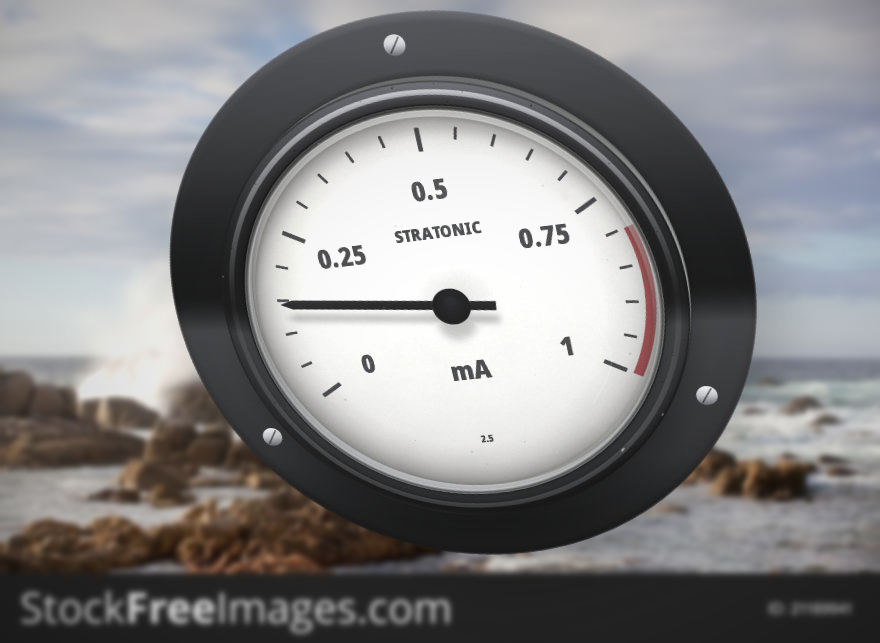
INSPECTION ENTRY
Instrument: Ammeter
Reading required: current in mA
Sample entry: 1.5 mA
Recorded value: 0.15 mA
